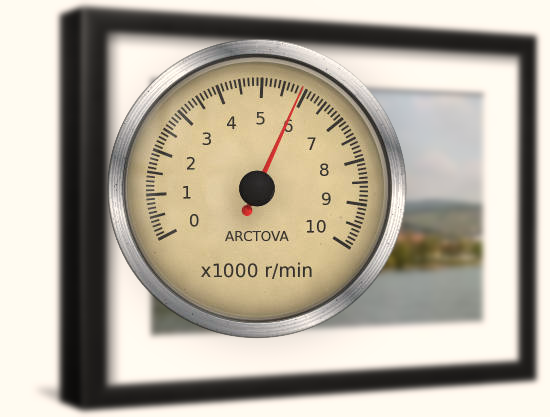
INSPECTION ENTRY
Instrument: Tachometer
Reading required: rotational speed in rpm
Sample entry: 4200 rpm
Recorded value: 5900 rpm
